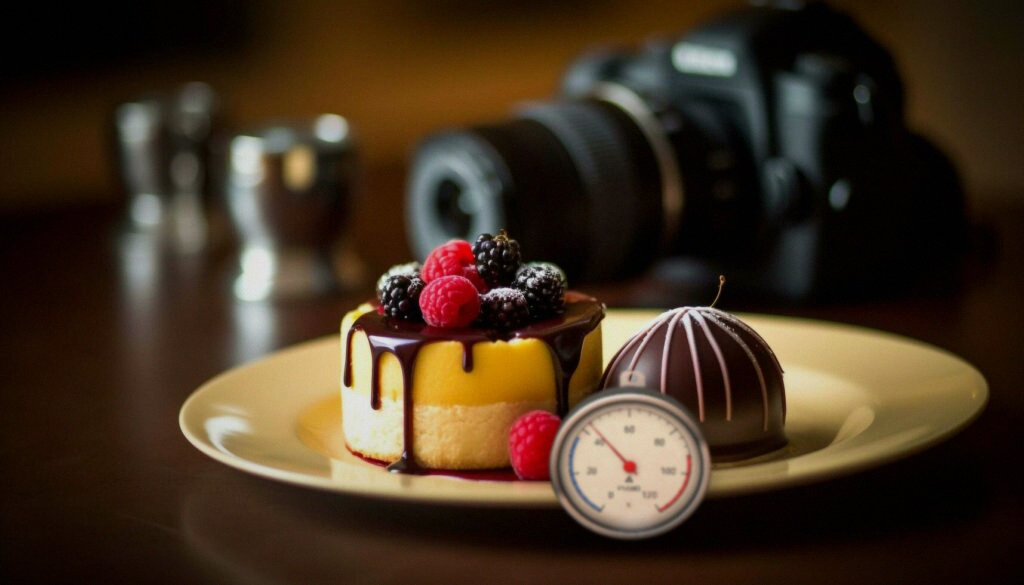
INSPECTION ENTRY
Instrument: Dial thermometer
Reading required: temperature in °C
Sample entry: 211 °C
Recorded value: 44 °C
